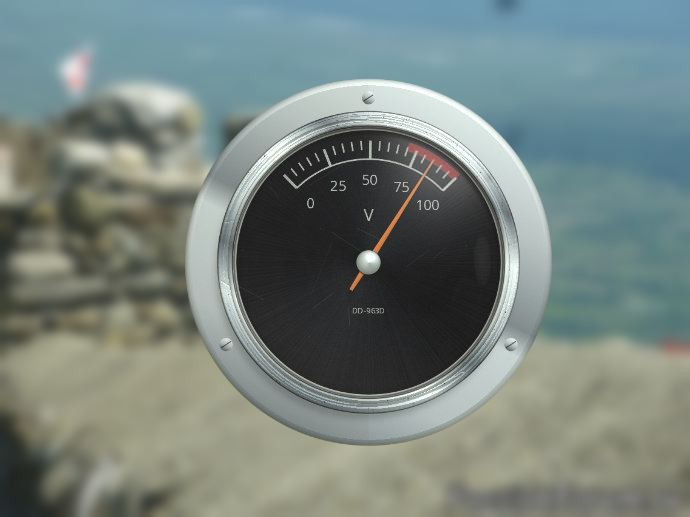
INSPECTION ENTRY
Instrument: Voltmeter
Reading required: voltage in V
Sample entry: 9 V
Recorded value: 85 V
